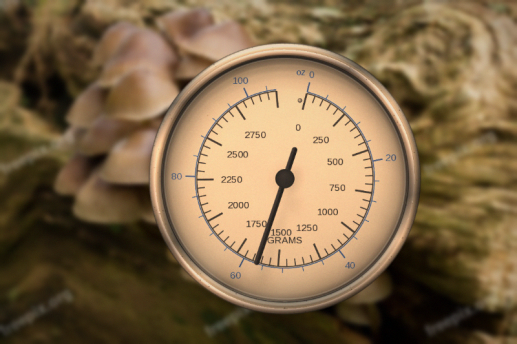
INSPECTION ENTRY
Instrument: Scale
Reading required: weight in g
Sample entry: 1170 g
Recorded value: 1625 g
